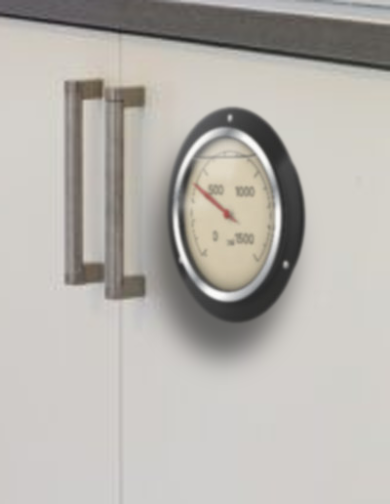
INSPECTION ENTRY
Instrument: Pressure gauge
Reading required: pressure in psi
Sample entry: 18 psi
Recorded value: 400 psi
